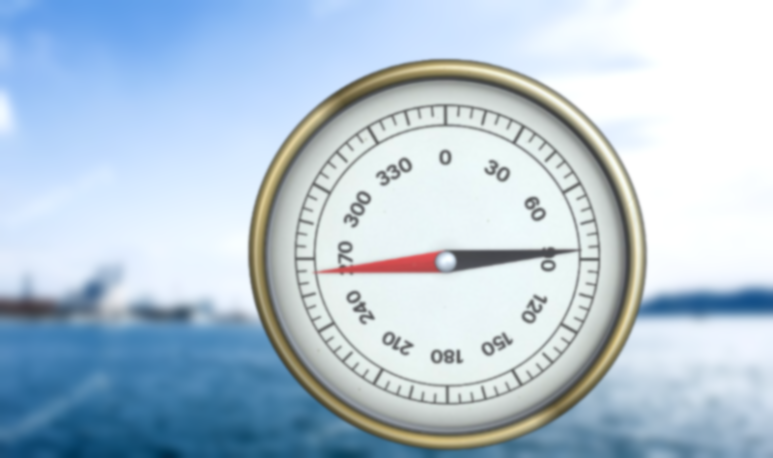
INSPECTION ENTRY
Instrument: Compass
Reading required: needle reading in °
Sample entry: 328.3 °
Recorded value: 265 °
